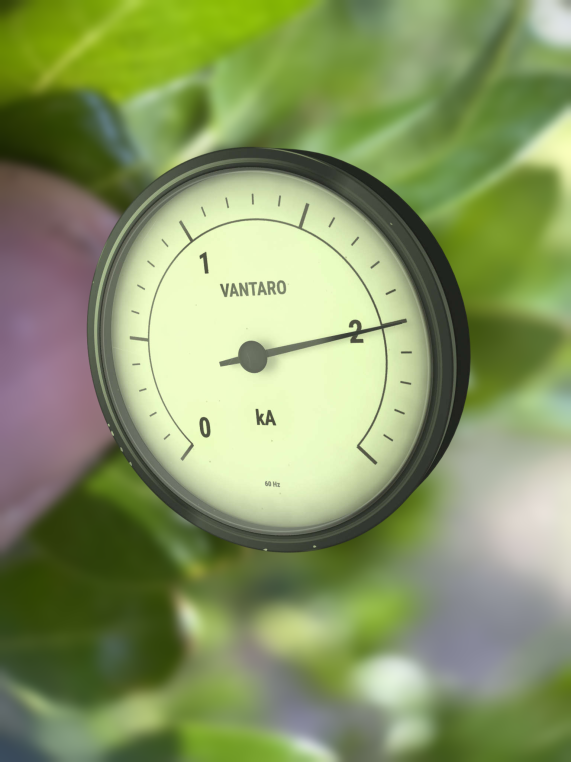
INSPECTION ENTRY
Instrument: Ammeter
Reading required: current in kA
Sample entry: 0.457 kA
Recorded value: 2 kA
